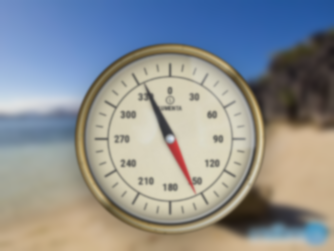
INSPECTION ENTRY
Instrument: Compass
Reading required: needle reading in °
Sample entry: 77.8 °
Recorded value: 155 °
